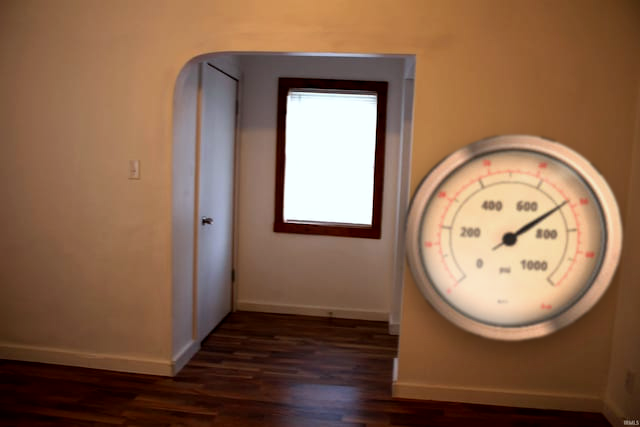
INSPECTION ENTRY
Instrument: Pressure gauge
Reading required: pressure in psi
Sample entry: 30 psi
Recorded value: 700 psi
